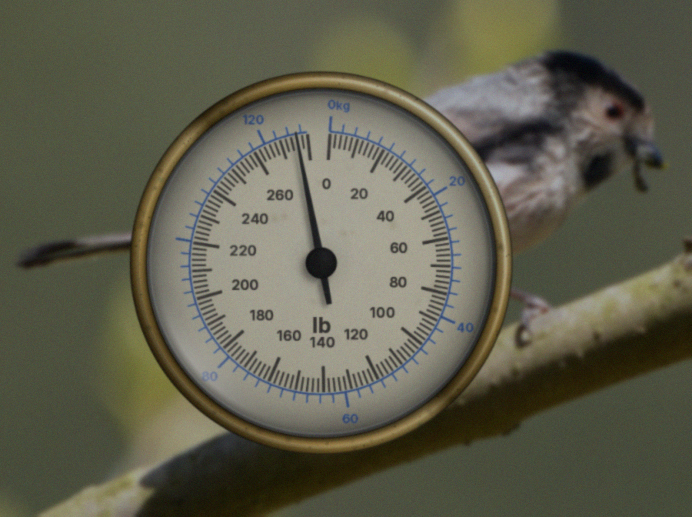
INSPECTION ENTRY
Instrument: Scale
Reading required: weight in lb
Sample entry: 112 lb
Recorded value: 276 lb
